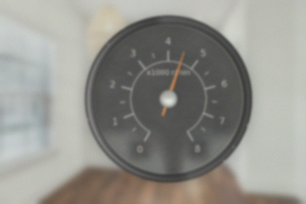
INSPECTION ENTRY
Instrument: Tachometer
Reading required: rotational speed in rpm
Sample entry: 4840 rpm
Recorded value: 4500 rpm
